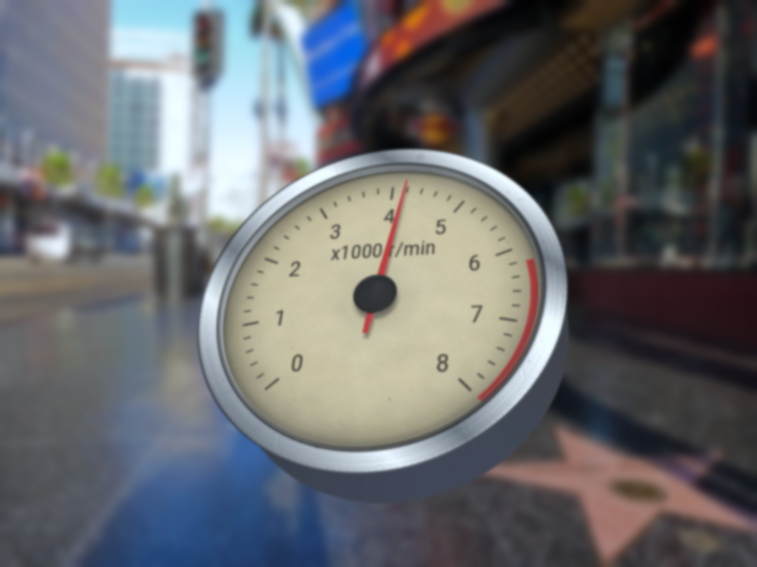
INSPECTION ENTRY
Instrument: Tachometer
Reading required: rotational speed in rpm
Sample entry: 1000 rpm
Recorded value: 4200 rpm
